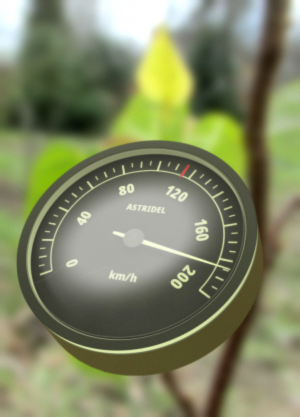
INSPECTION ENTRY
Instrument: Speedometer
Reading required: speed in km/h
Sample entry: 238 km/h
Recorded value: 185 km/h
